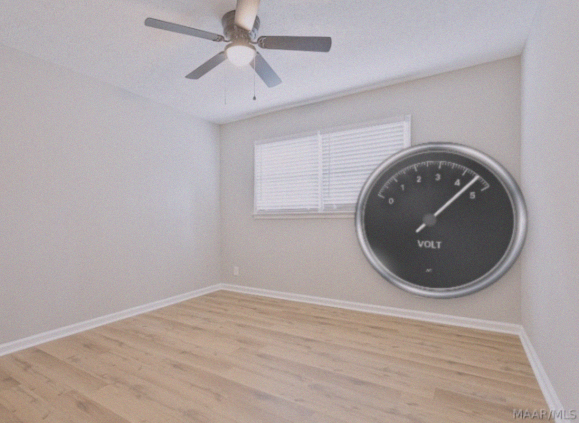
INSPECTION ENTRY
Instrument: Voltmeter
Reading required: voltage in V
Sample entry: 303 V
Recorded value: 4.5 V
